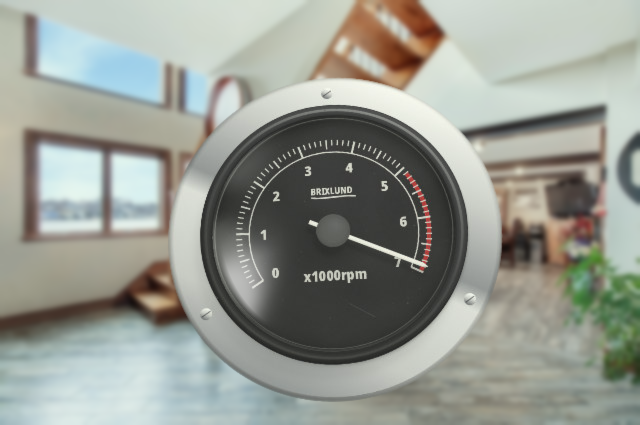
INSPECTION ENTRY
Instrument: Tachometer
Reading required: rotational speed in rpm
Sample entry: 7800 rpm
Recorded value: 6900 rpm
